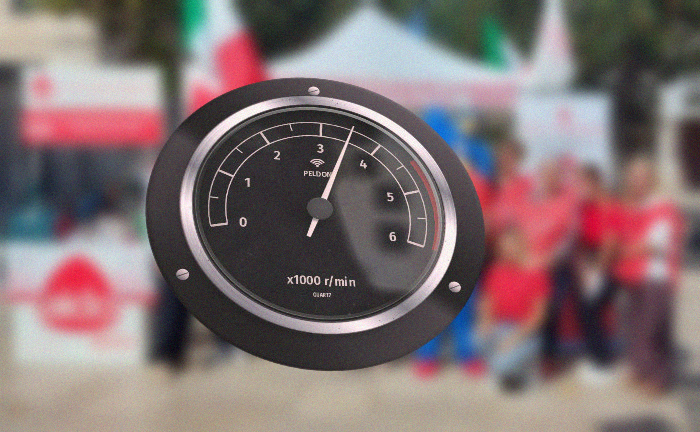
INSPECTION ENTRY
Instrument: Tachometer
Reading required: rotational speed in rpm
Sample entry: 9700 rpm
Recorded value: 3500 rpm
